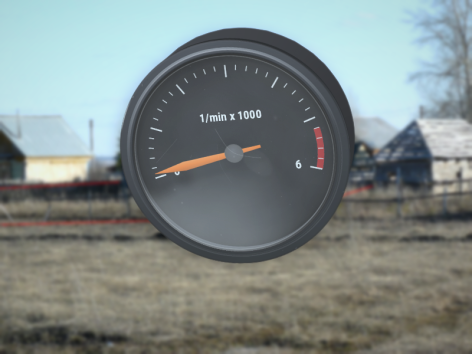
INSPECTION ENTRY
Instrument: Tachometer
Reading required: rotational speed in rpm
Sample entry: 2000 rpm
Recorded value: 100 rpm
